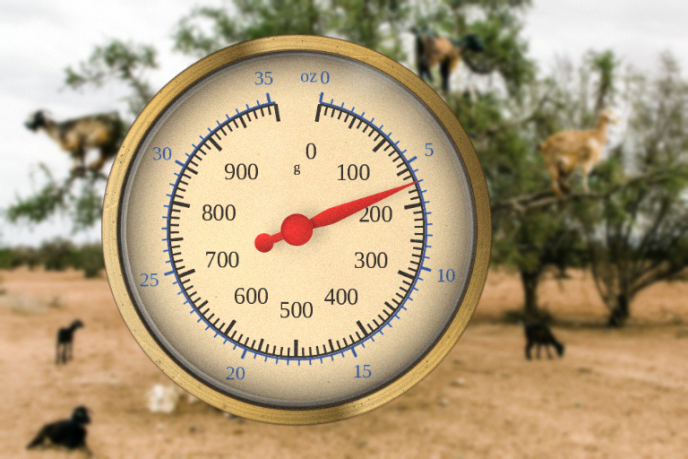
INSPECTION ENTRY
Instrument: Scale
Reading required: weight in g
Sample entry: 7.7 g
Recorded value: 170 g
